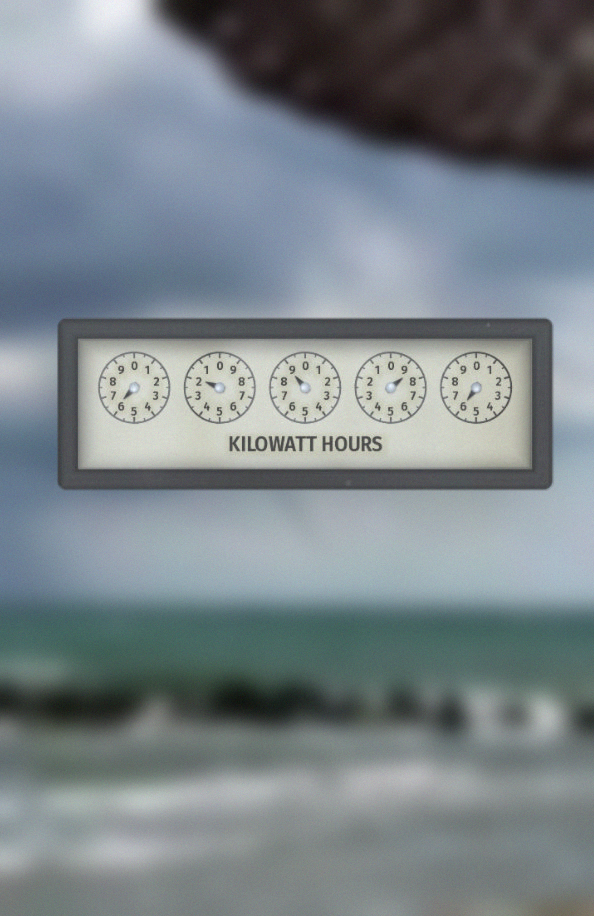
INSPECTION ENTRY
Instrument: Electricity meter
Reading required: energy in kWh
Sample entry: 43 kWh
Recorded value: 61886 kWh
